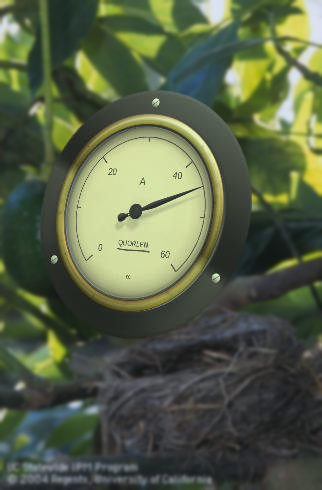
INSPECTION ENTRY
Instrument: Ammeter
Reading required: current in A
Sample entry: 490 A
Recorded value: 45 A
